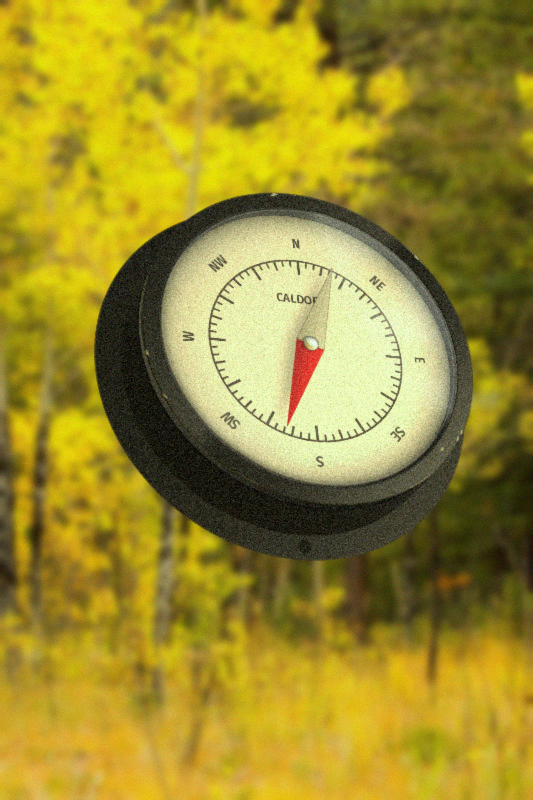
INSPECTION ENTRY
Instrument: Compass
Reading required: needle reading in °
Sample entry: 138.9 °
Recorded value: 200 °
